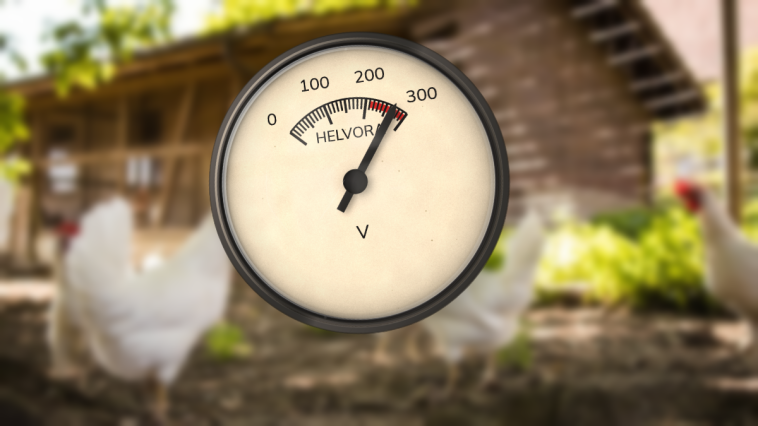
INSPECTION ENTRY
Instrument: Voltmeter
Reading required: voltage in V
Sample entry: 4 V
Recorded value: 270 V
